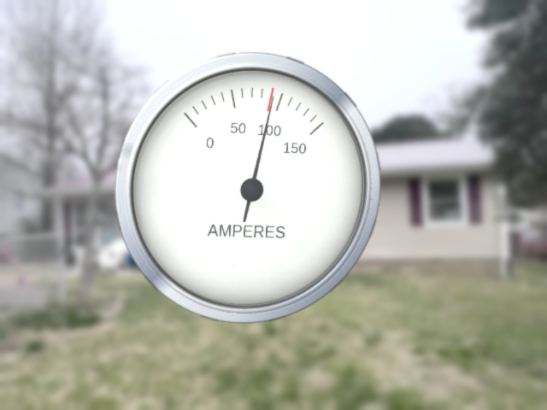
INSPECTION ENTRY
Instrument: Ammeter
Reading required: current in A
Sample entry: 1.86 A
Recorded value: 90 A
